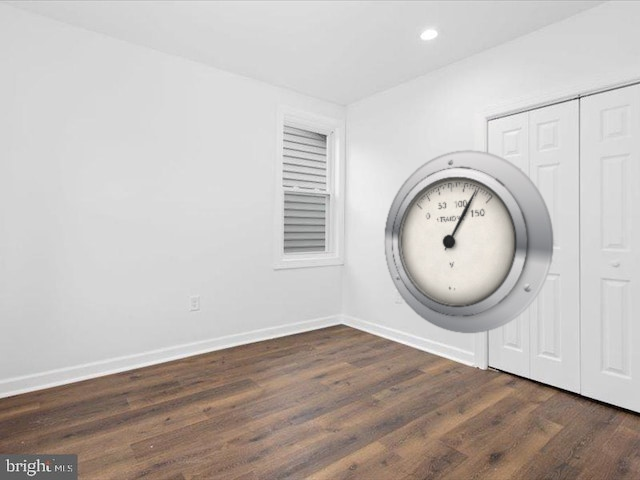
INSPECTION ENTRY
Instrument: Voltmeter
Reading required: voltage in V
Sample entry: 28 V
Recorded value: 125 V
